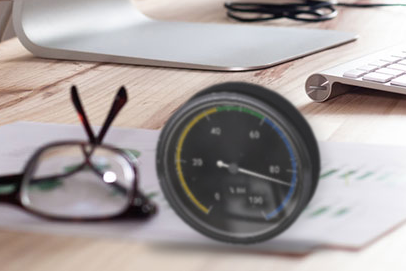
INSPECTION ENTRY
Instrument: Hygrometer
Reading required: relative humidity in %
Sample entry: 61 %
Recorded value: 84 %
